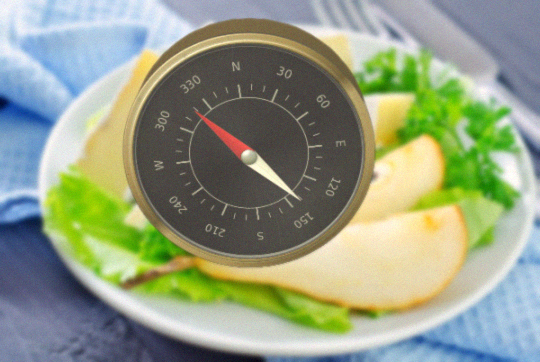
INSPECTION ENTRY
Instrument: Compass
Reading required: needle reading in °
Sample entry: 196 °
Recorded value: 320 °
